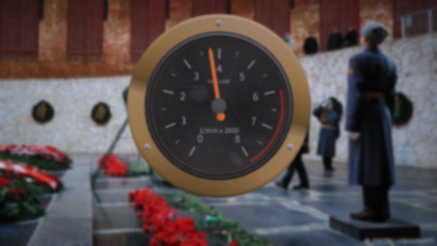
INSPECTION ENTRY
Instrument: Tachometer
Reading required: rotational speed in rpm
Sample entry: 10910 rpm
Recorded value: 3750 rpm
